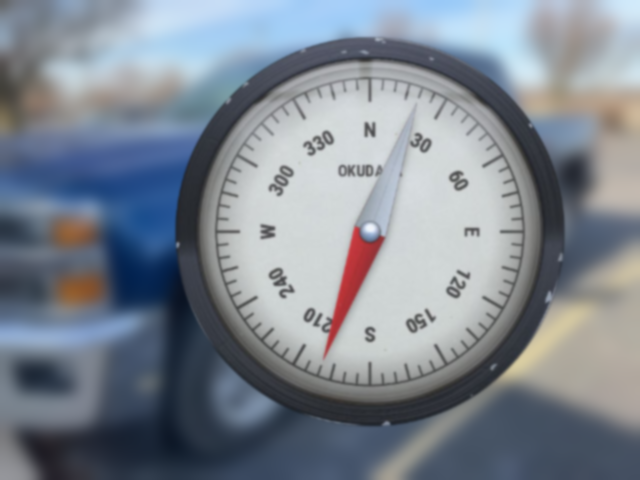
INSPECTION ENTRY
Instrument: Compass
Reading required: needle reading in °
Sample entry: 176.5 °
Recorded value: 200 °
